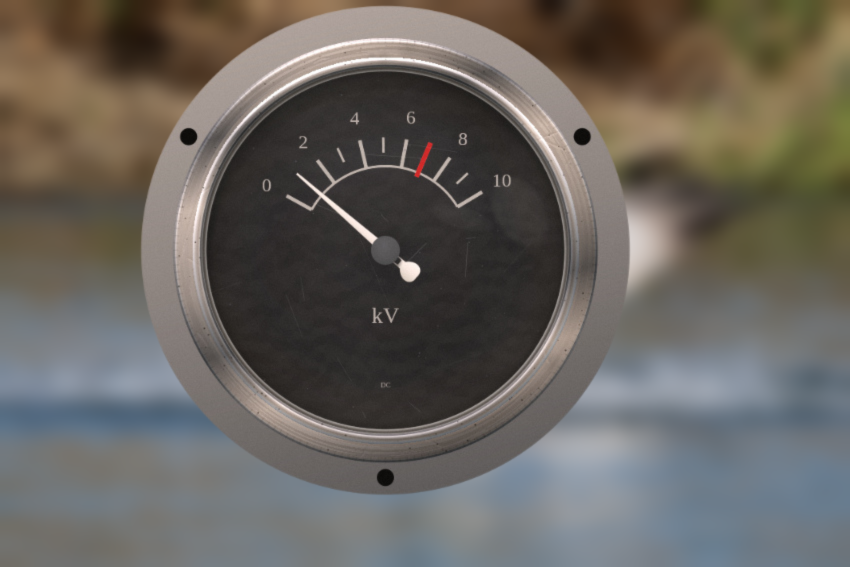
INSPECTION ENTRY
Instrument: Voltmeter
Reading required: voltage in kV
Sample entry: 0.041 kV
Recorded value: 1 kV
